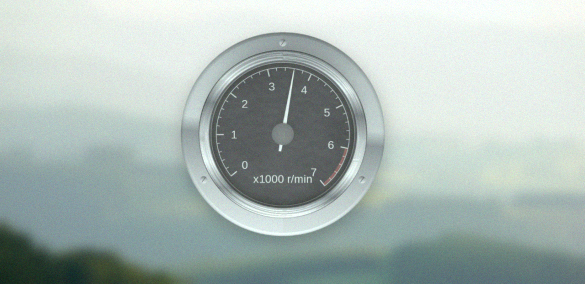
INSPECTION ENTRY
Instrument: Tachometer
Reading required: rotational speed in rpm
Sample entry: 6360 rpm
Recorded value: 3600 rpm
